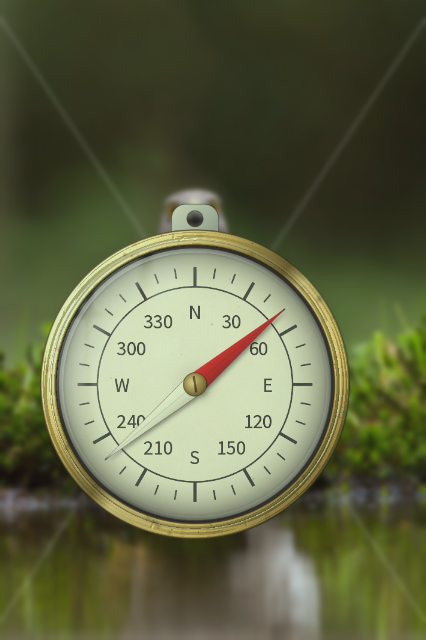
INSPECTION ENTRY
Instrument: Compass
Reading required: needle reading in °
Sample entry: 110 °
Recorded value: 50 °
